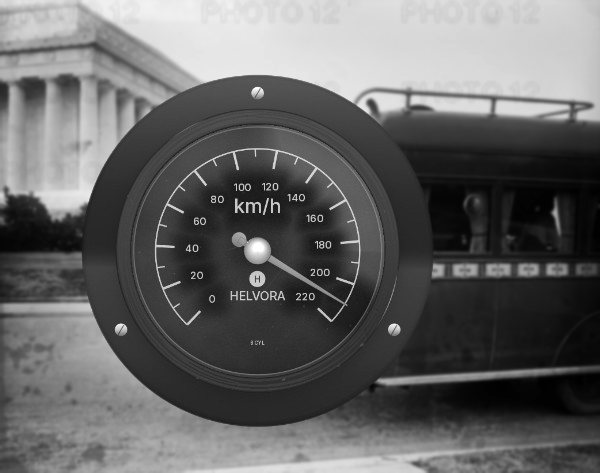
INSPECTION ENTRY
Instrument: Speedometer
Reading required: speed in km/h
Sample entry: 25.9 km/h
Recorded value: 210 km/h
